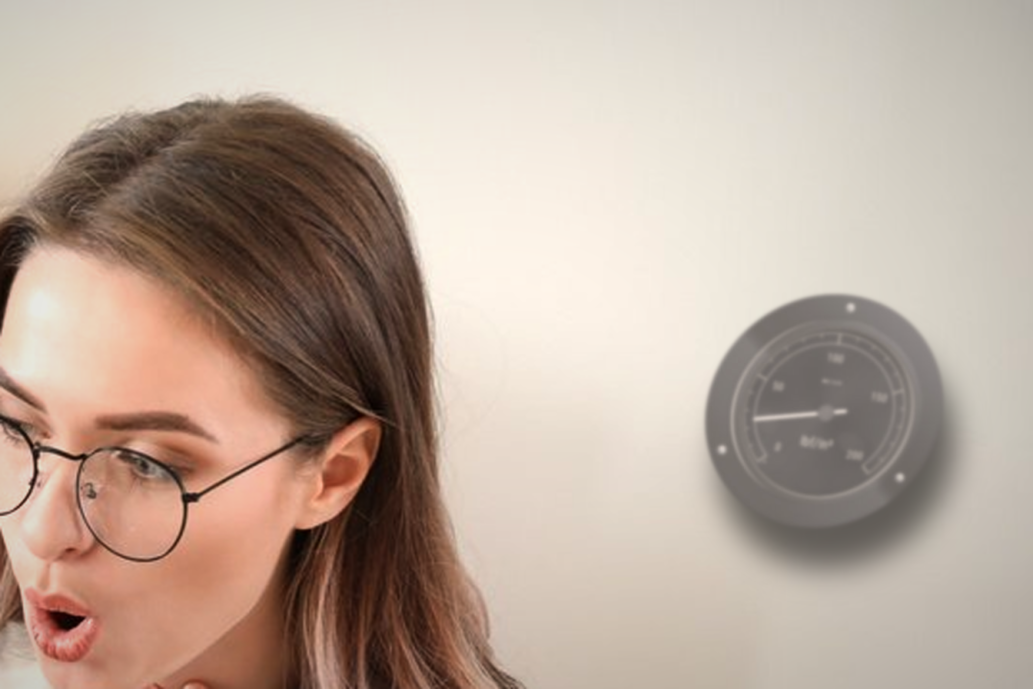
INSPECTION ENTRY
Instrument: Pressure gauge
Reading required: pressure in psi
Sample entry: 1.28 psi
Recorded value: 25 psi
